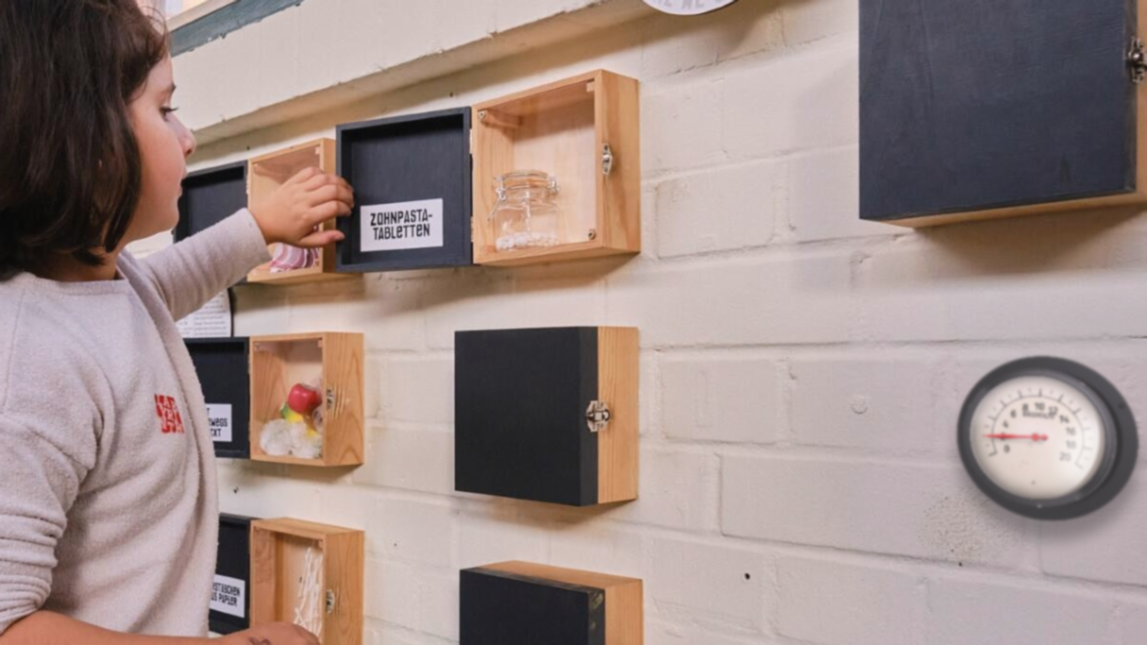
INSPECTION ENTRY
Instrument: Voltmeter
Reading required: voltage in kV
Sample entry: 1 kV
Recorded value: 2 kV
